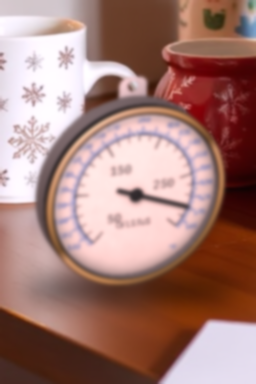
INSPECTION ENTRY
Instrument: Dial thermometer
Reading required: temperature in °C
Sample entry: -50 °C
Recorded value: 280 °C
